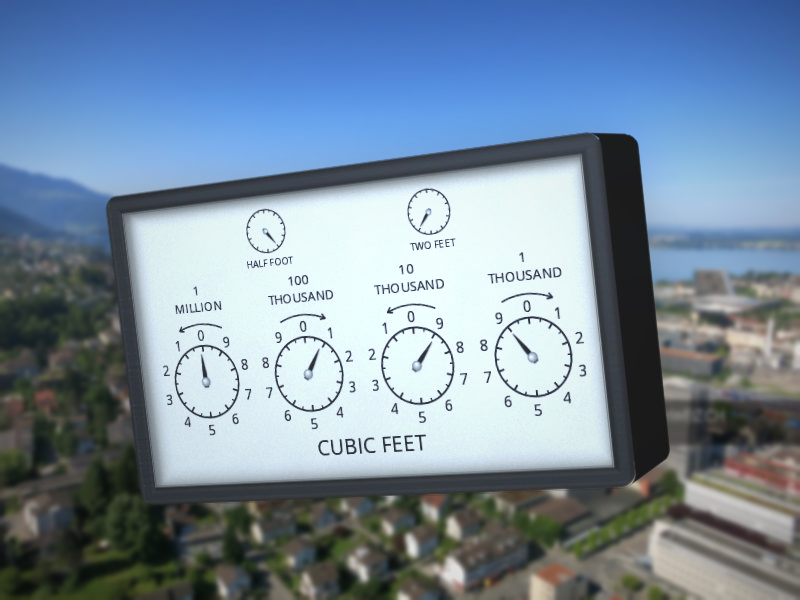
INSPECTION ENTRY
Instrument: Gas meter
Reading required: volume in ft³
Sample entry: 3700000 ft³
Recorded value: 8900 ft³
